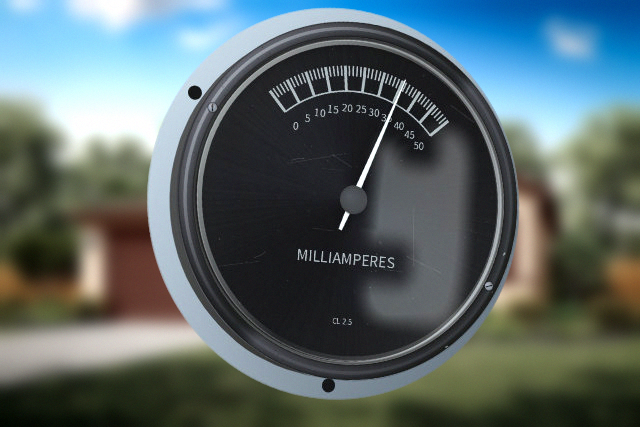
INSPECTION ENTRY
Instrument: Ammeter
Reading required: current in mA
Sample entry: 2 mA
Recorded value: 35 mA
